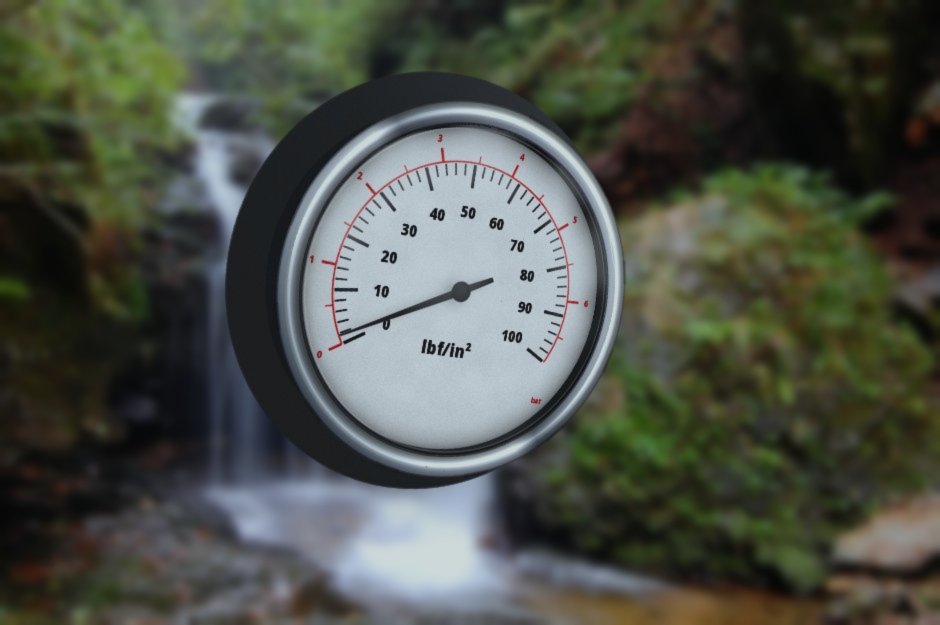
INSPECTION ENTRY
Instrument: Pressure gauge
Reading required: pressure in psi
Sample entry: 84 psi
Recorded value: 2 psi
